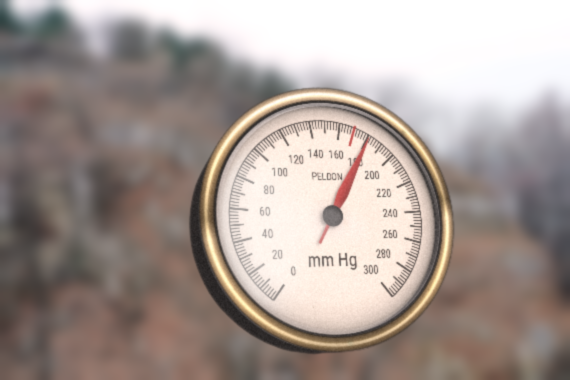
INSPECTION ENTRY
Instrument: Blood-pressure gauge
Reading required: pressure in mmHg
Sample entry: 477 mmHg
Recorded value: 180 mmHg
